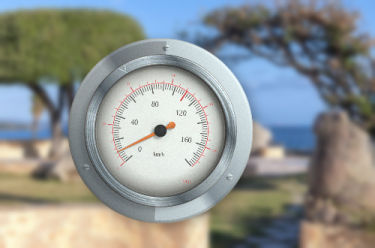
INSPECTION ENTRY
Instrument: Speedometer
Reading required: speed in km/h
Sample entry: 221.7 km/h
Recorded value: 10 km/h
